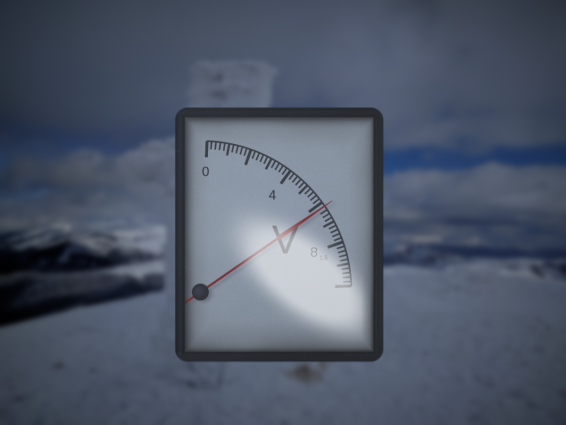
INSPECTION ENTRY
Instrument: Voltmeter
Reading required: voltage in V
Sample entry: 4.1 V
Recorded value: 6.2 V
